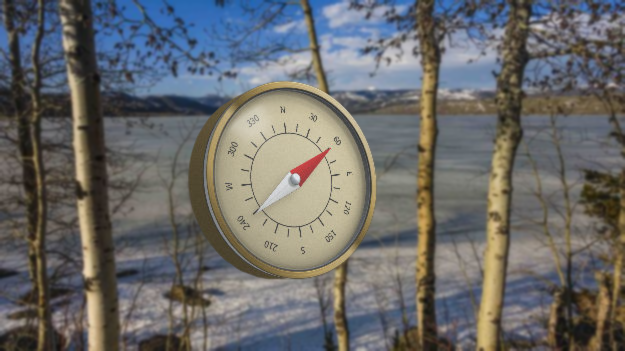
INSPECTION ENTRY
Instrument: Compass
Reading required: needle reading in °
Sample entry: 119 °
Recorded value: 60 °
